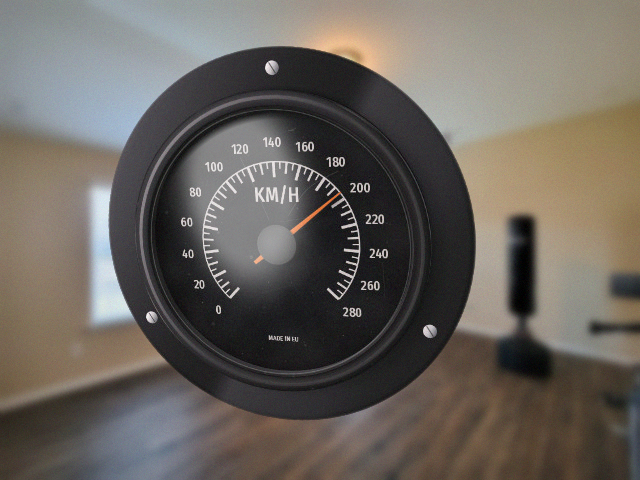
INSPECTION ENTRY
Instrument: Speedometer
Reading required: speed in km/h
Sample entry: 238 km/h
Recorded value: 195 km/h
